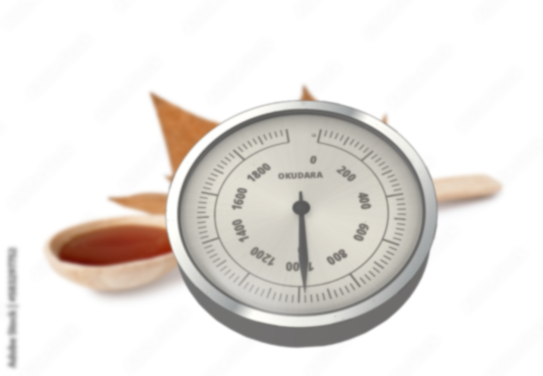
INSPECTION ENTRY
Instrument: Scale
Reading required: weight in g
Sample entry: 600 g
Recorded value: 980 g
